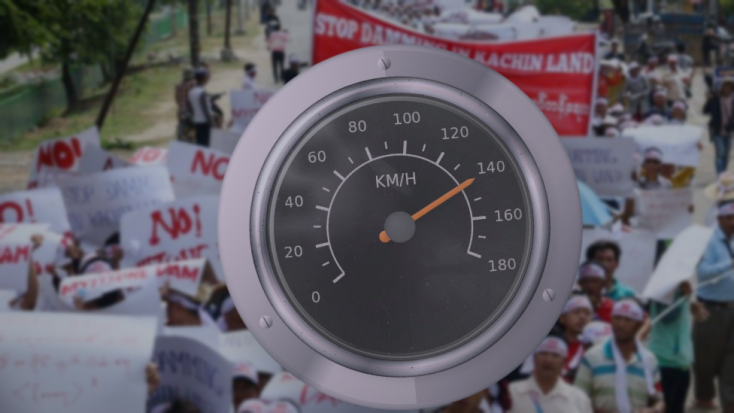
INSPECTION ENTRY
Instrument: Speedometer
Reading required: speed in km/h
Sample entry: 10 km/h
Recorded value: 140 km/h
